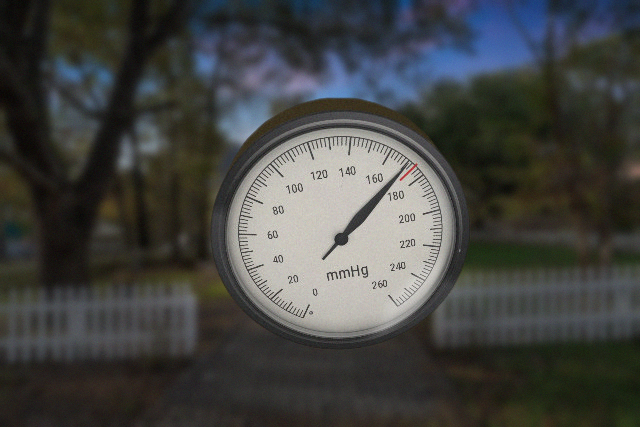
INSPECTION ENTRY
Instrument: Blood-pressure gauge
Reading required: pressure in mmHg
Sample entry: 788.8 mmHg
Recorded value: 170 mmHg
